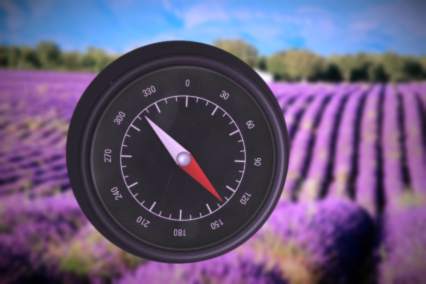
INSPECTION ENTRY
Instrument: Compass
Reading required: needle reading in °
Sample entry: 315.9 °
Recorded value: 135 °
